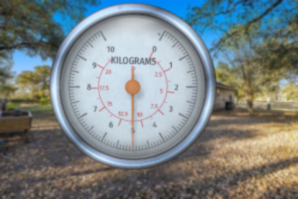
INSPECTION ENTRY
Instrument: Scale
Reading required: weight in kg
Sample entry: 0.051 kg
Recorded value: 5 kg
